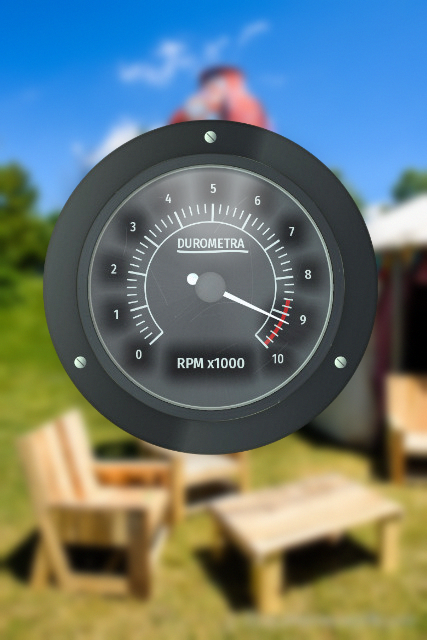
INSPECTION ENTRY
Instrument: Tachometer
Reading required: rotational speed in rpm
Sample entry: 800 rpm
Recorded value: 9200 rpm
